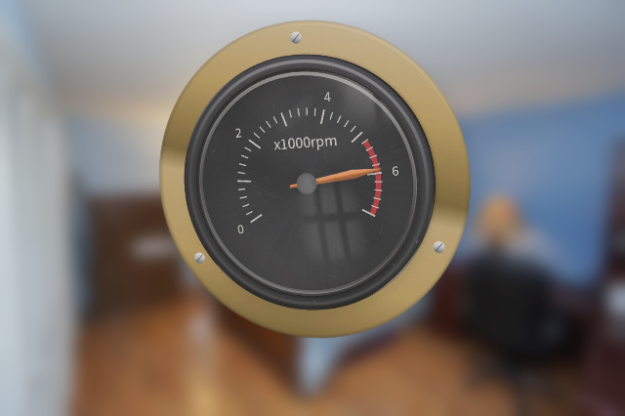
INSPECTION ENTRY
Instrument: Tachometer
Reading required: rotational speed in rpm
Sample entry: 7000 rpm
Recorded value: 5900 rpm
